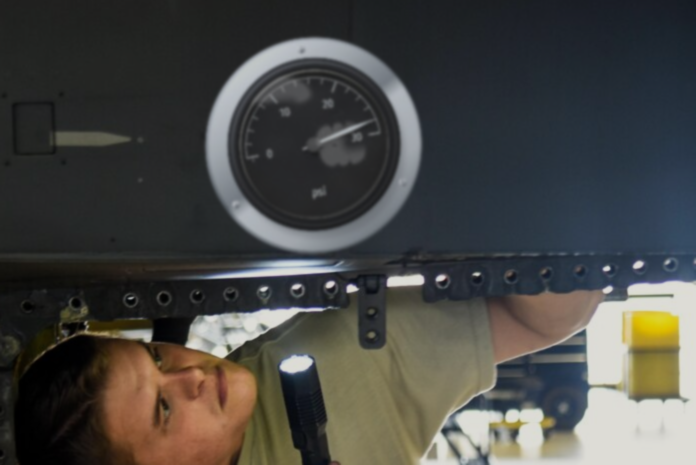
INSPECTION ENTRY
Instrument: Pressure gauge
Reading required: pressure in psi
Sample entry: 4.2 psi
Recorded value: 28 psi
